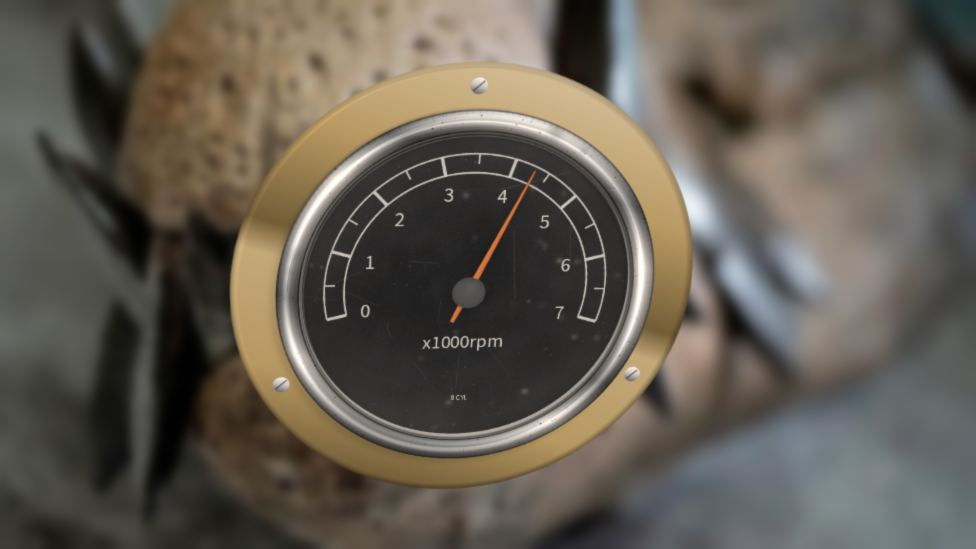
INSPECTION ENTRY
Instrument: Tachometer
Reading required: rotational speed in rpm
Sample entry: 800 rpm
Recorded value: 4250 rpm
